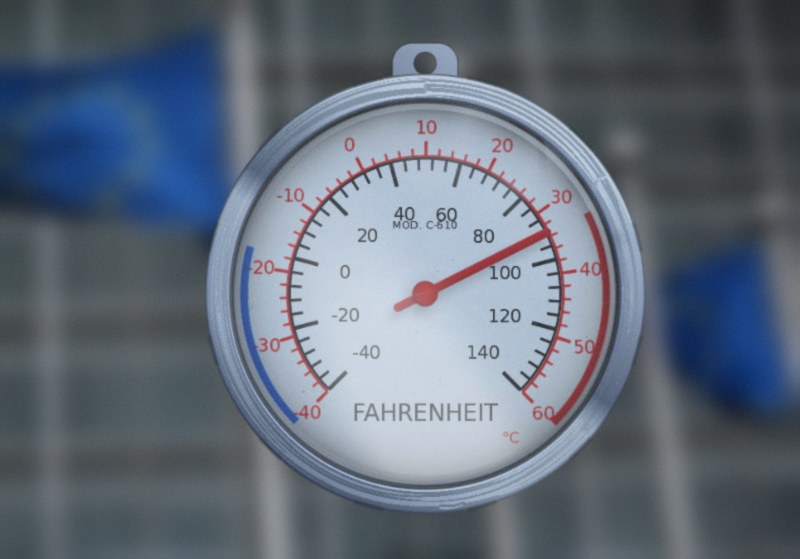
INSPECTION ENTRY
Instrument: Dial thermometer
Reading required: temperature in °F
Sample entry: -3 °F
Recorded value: 92 °F
